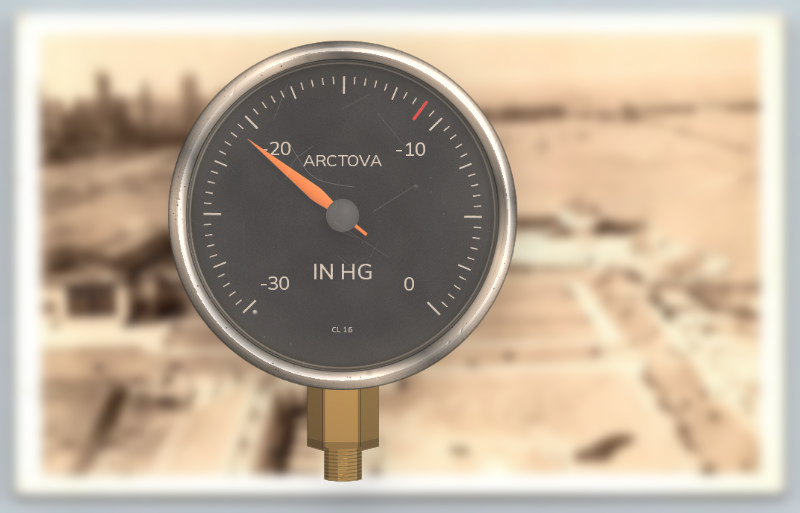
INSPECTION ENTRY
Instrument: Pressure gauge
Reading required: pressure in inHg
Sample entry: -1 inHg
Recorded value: -20.75 inHg
